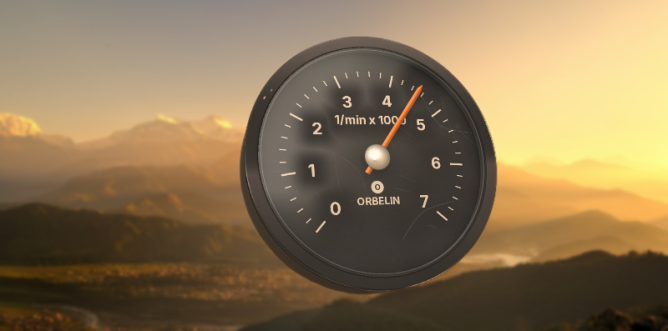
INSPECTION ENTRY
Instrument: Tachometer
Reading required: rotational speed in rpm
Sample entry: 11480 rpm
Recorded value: 4500 rpm
